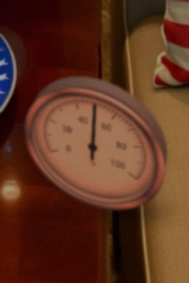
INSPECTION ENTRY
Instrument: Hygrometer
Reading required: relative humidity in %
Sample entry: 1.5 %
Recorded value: 50 %
